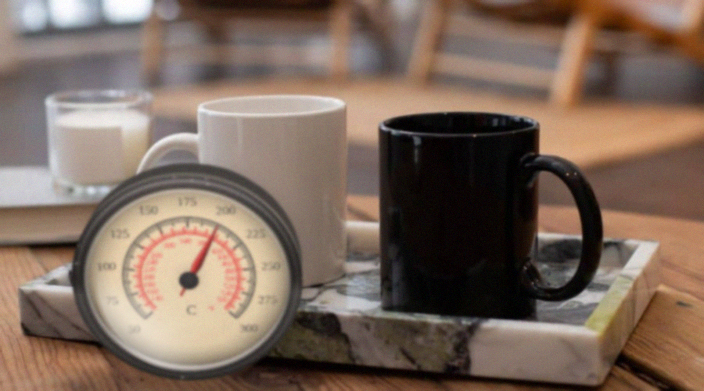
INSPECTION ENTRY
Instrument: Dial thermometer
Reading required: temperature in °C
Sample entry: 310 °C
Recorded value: 200 °C
